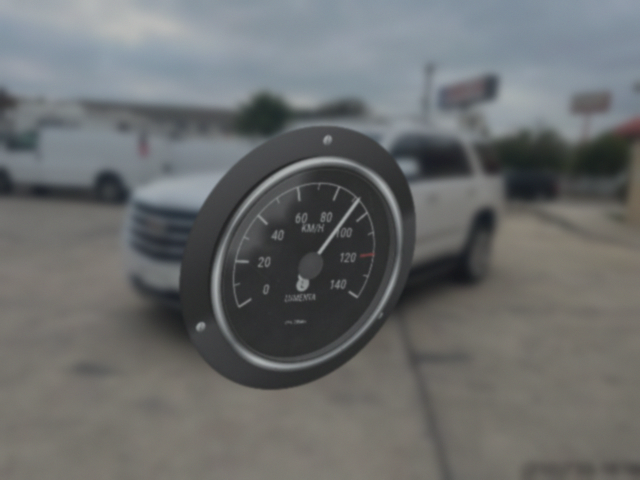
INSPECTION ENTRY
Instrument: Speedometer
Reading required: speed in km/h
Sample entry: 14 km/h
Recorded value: 90 km/h
